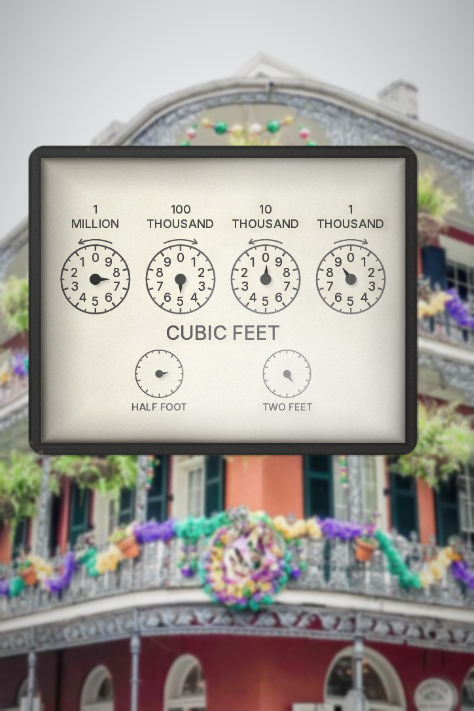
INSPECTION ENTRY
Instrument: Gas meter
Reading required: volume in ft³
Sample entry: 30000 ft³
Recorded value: 749900 ft³
